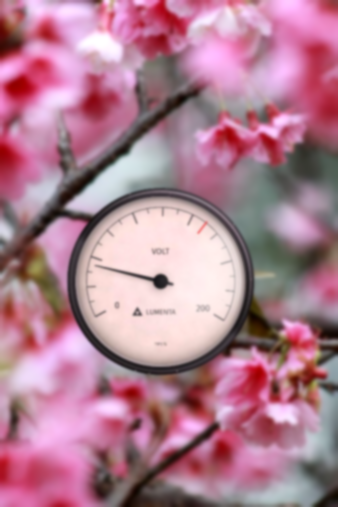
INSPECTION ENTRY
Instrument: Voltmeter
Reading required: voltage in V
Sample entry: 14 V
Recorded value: 35 V
